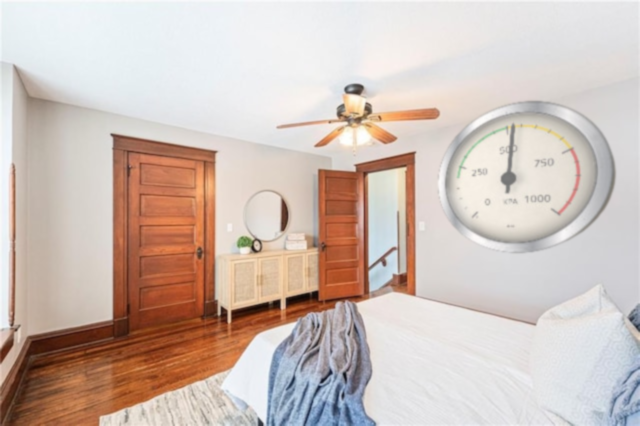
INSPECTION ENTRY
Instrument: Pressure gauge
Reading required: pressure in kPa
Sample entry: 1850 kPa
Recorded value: 525 kPa
